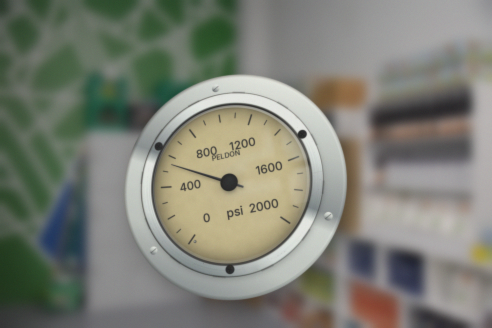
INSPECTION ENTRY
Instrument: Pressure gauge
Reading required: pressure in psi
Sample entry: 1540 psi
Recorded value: 550 psi
